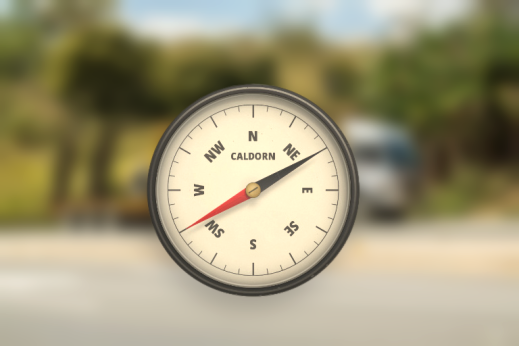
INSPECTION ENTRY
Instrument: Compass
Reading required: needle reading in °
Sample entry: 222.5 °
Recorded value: 240 °
